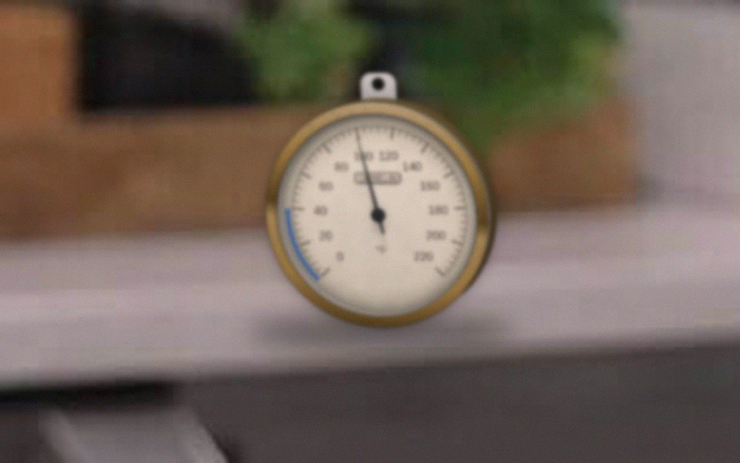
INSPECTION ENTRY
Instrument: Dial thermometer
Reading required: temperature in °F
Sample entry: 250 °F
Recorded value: 100 °F
